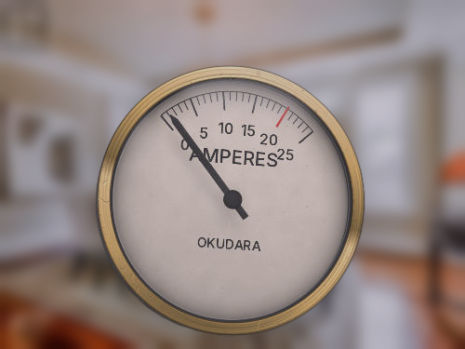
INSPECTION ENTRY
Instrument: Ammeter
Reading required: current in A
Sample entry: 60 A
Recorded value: 1 A
